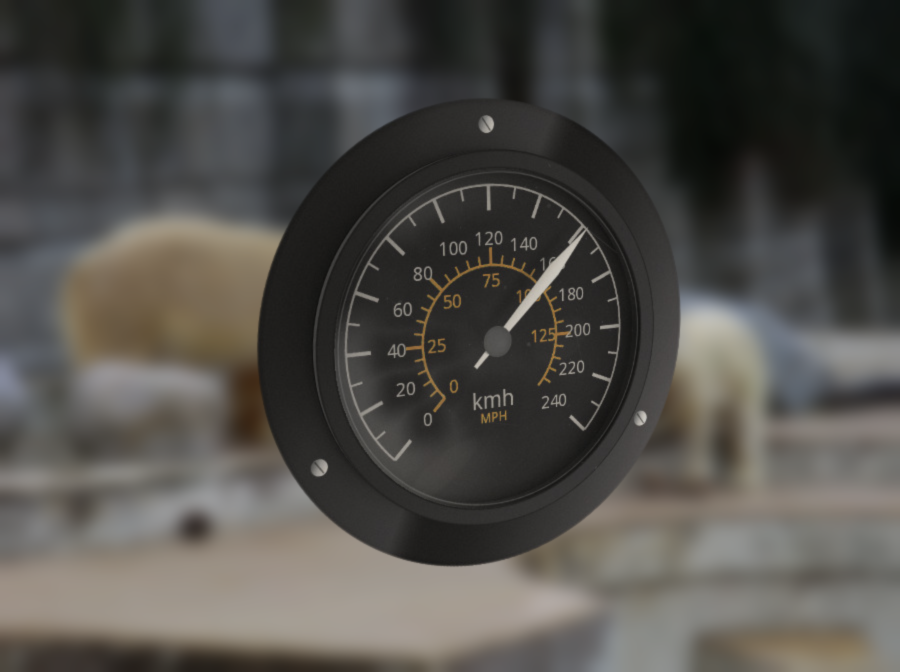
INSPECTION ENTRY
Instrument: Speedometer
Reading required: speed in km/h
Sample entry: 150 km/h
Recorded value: 160 km/h
